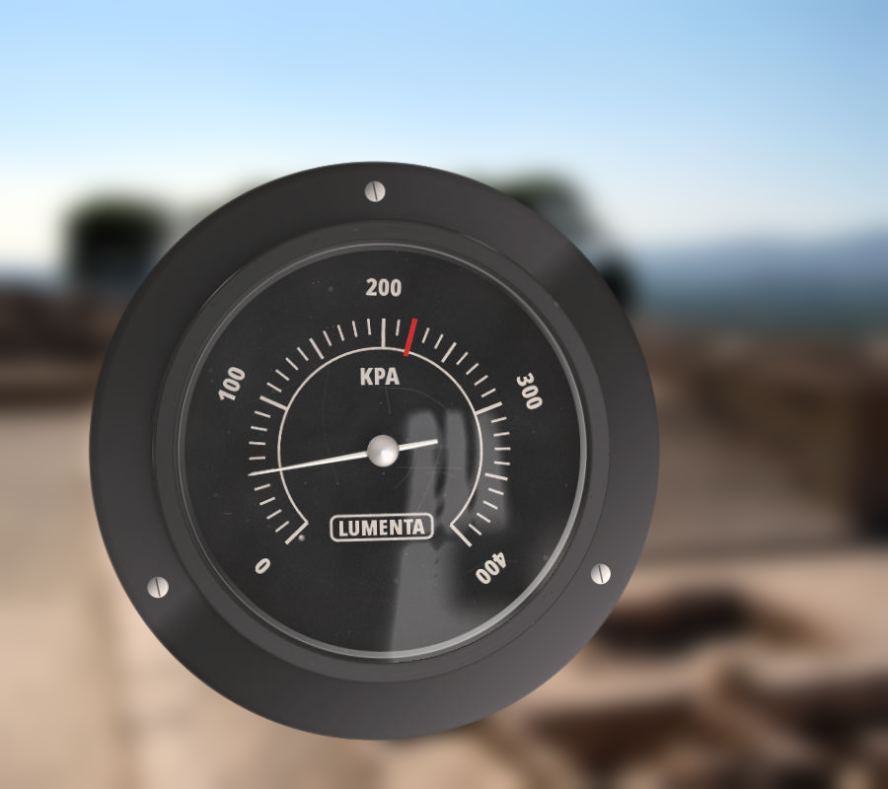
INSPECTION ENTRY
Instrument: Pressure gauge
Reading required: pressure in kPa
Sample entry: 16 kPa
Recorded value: 50 kPa
